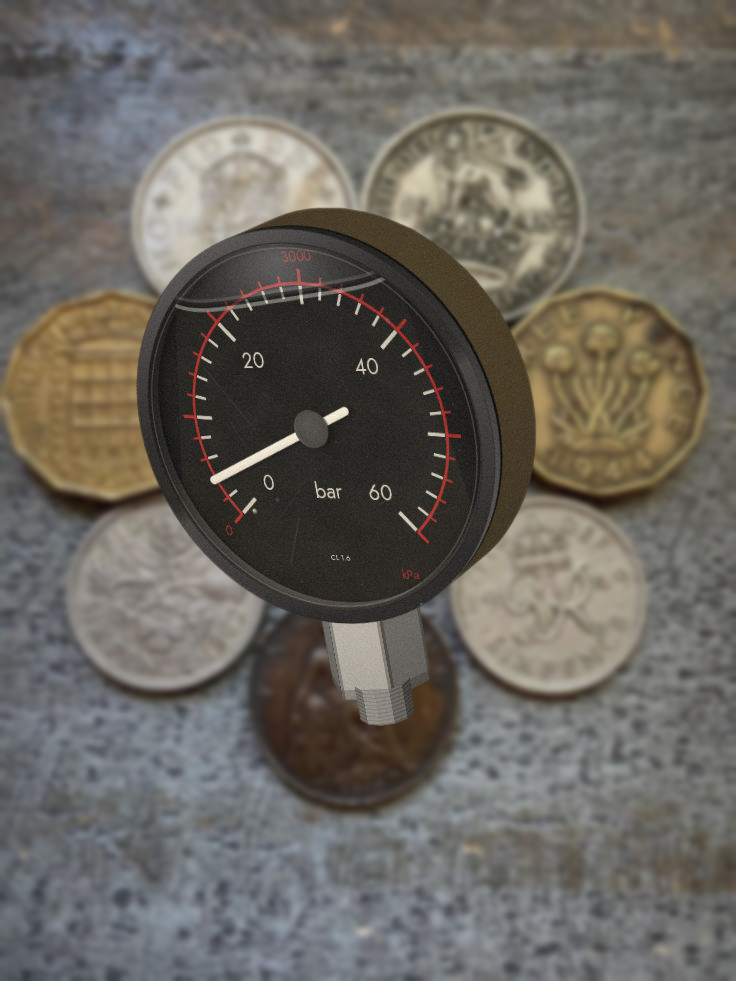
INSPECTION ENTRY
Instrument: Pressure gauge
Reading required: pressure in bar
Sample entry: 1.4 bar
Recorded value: 4 bar
